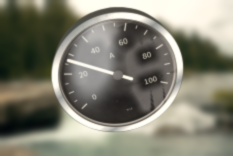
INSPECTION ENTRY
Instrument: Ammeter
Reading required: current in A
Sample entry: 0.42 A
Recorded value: 27.5 A
